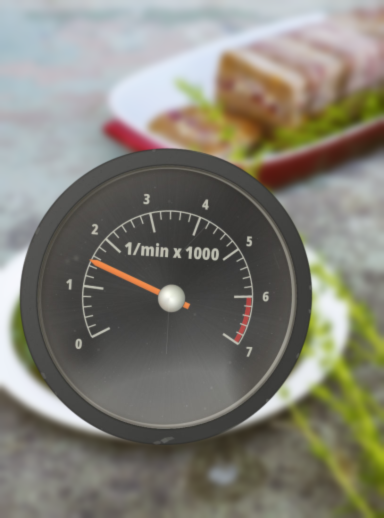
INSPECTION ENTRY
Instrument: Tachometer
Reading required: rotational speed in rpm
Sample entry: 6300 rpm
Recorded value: 1500 rpm
